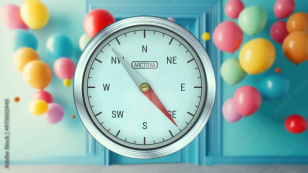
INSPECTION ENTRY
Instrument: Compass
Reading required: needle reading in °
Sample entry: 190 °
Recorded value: 140 °
